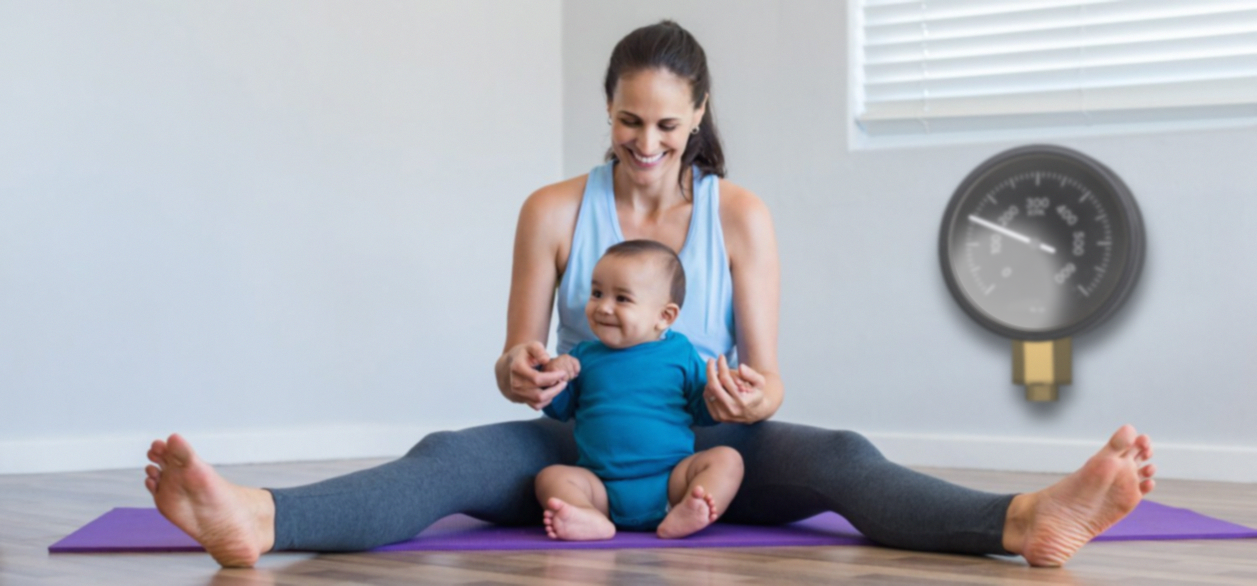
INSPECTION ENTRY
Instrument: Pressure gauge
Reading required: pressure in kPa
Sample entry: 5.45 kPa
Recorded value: 150 kPa
